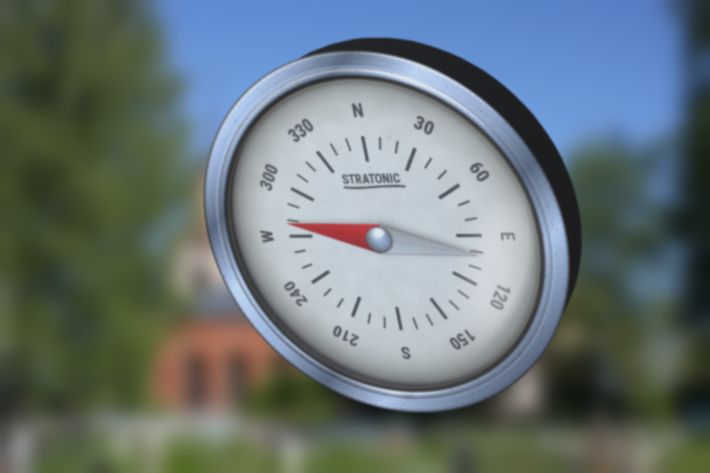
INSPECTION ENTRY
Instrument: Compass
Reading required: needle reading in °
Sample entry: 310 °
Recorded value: 280 °
